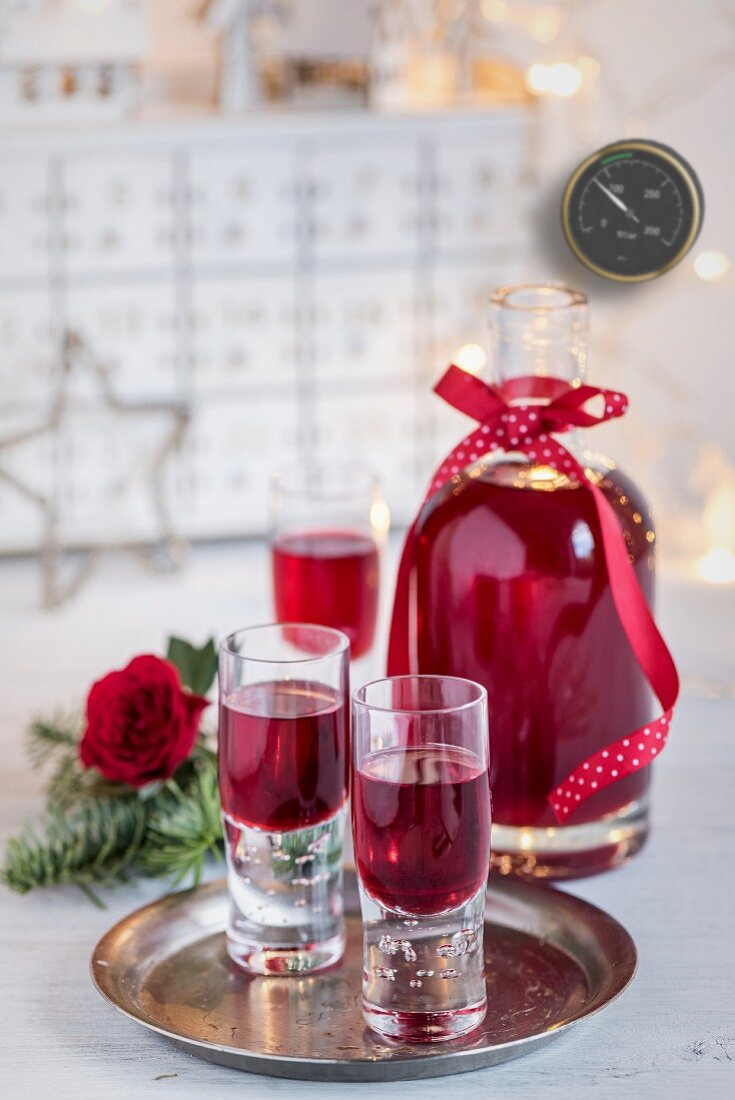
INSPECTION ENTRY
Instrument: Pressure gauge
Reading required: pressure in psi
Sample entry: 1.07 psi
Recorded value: 80 psi
